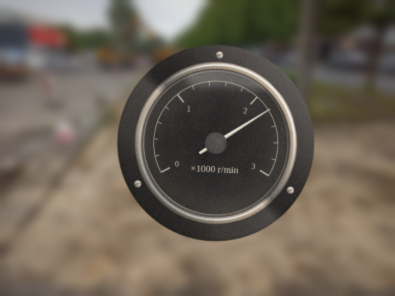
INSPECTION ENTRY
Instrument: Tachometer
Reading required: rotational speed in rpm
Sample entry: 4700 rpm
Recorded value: 2200 rpm
